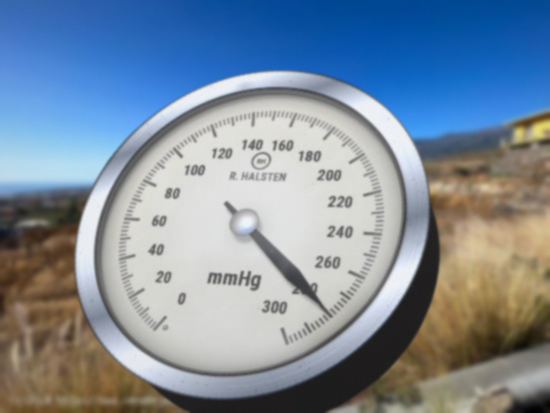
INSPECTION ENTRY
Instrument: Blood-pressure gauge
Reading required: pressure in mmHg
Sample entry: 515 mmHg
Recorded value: 280 mmHg
